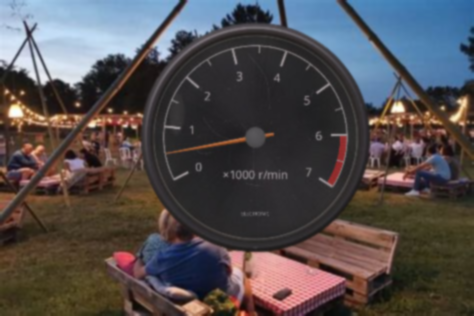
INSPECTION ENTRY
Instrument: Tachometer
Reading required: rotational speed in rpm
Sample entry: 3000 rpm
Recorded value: 500 rpm
